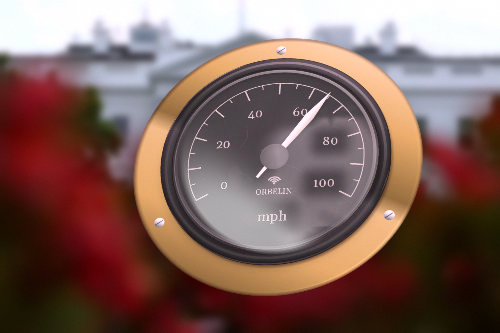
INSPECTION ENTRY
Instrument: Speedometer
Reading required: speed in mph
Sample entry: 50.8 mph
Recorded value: 65 mph
